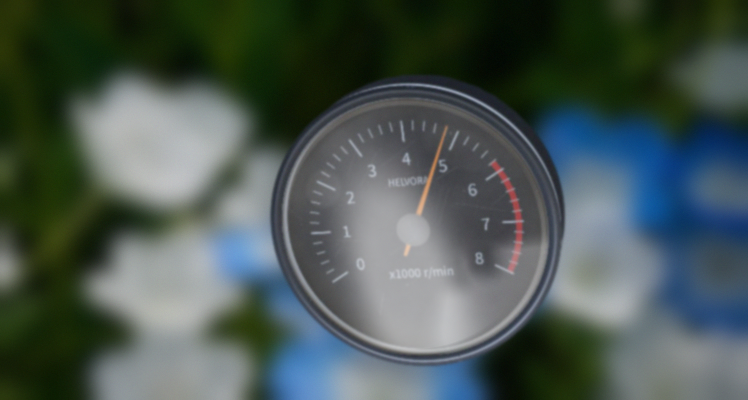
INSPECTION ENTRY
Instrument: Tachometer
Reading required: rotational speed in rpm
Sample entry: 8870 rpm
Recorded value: 4800 rpm
